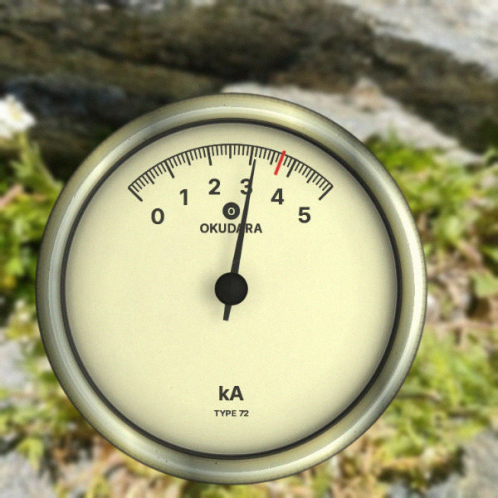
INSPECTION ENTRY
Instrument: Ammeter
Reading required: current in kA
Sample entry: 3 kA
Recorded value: 3.1 kA
